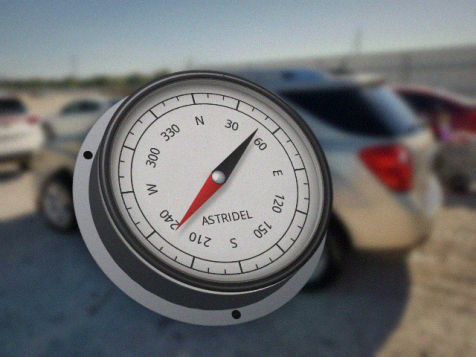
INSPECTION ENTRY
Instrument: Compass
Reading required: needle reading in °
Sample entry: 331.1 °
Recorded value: 230 °
